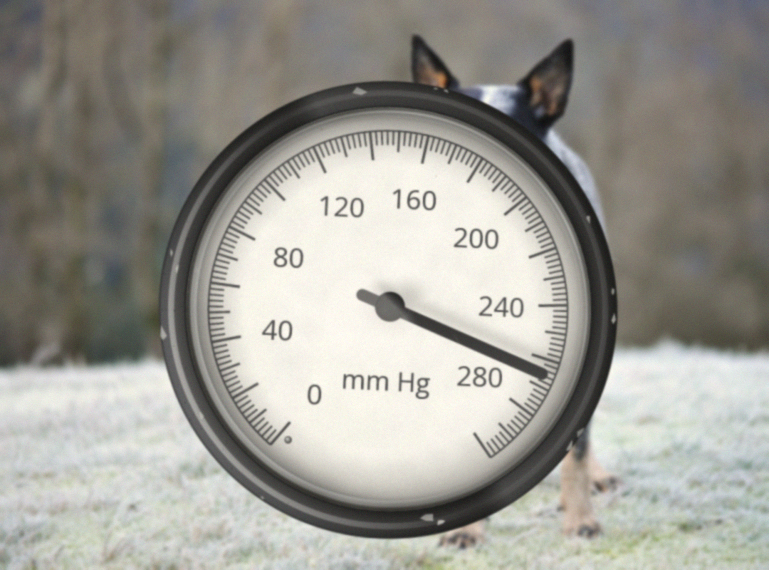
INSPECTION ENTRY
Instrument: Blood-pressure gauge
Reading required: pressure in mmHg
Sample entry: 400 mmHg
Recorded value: 266 mmHg
